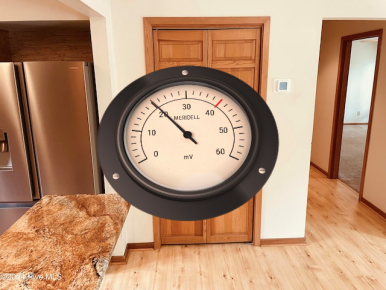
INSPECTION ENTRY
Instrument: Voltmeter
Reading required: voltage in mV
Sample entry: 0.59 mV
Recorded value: 20 mV
